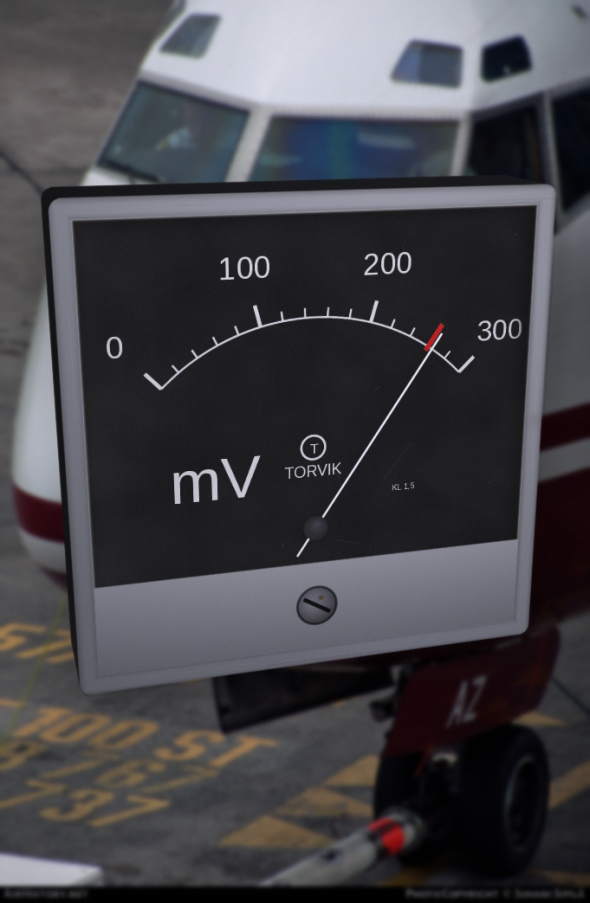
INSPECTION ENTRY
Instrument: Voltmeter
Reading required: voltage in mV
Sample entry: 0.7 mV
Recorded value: 260 mV
